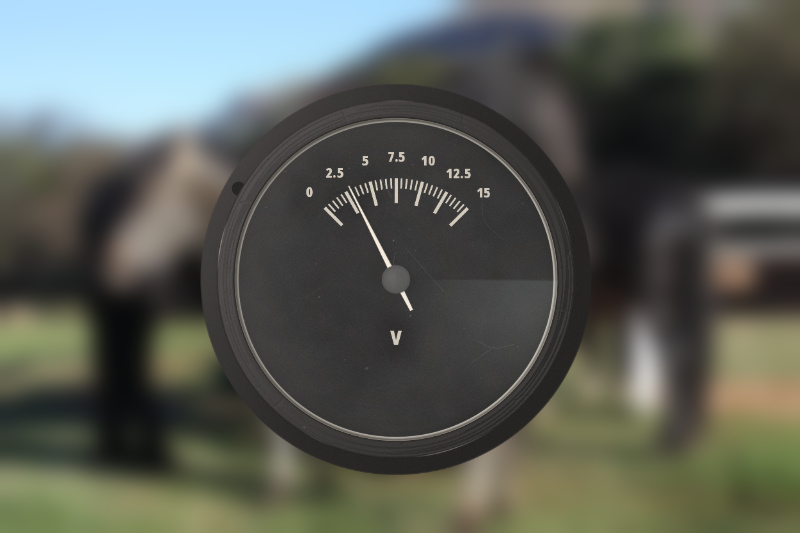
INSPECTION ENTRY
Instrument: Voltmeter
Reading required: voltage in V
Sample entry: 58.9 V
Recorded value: 3 V
